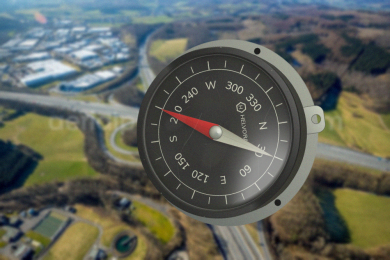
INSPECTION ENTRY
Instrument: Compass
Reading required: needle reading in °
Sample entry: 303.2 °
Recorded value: 210 °
